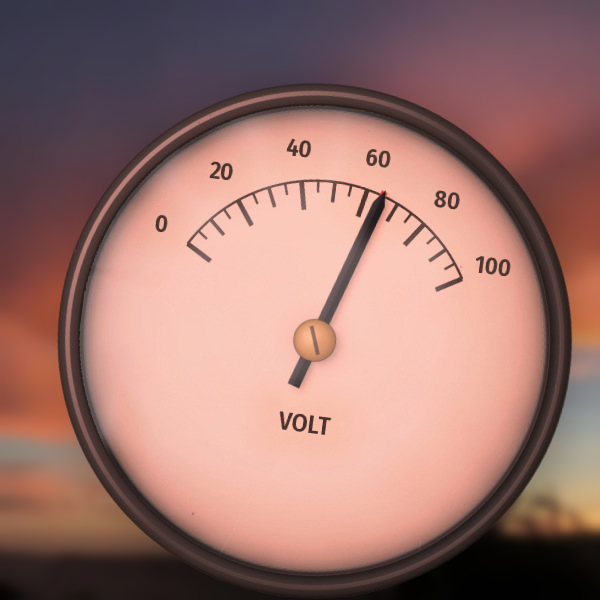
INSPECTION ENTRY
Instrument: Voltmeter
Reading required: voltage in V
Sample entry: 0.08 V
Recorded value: 65 V
